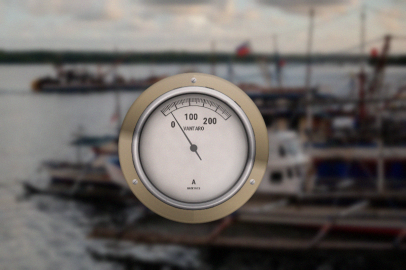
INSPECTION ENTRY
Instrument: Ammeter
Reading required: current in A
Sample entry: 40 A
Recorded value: 25 A
